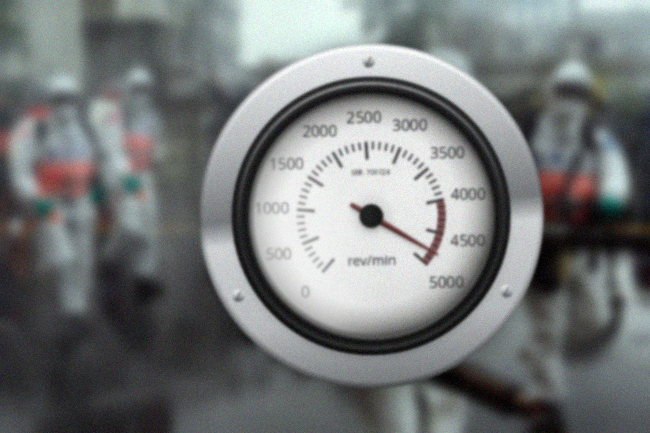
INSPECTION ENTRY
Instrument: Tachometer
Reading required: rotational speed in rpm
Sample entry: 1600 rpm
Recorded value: 4800 rpm
